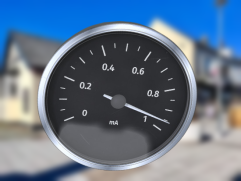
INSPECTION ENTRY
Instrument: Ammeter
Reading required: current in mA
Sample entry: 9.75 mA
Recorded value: 0.95 mA
